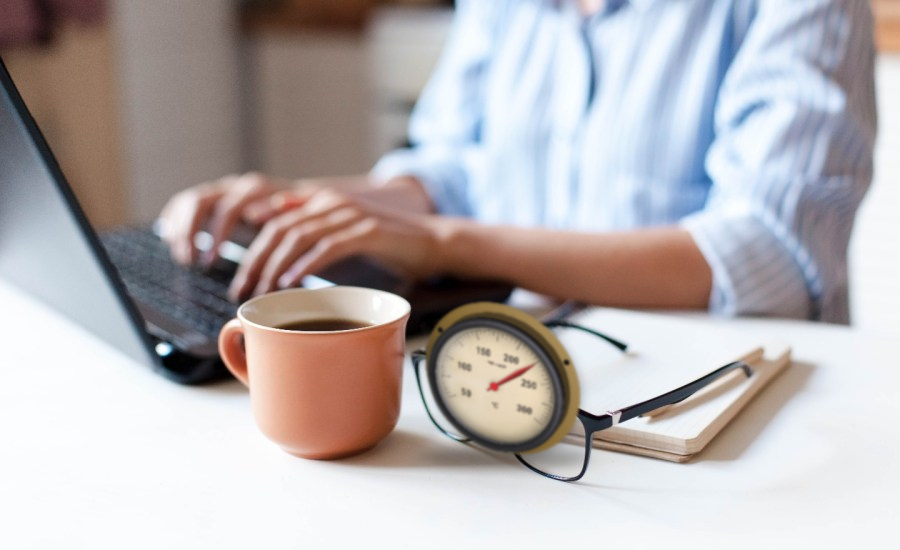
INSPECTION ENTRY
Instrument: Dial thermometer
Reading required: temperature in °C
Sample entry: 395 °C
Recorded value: 225 °C
